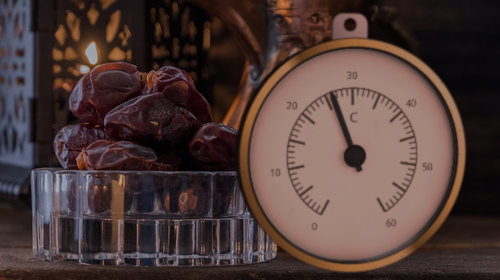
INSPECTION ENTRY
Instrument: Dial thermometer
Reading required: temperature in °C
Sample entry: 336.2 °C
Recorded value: 26 °C
